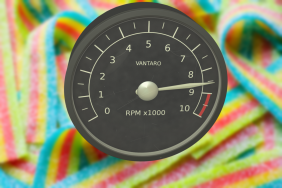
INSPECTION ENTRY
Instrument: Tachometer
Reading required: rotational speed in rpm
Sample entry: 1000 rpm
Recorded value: 8500 rpm
